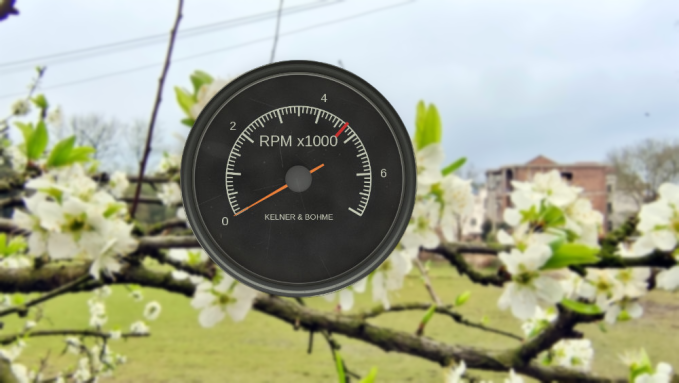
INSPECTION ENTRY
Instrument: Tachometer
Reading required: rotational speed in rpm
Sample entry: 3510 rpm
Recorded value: 0 rpm
